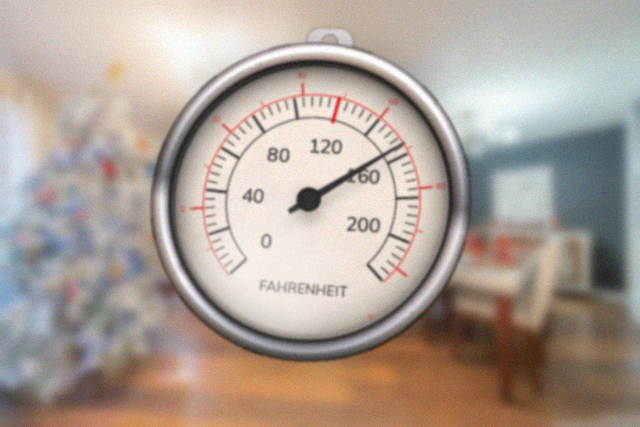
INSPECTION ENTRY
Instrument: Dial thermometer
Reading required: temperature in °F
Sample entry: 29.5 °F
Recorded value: 156 °F
